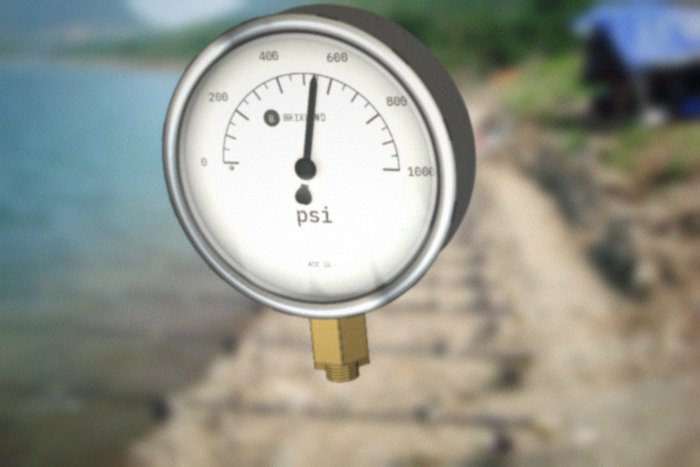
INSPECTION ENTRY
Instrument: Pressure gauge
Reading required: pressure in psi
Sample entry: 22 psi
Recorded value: 550 psi
